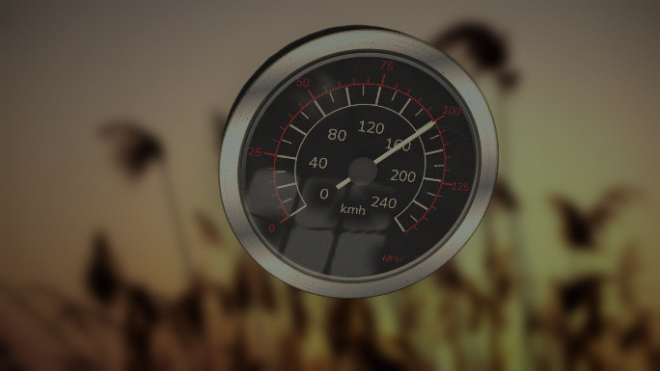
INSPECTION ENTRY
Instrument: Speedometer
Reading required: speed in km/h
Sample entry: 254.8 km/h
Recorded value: 160 km/h
